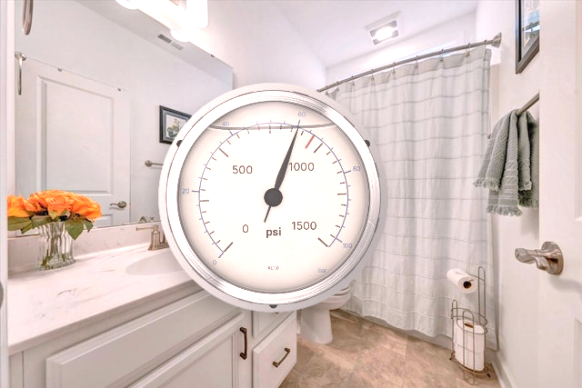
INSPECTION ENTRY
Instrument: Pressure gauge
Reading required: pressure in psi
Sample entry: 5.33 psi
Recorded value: 875 psi
